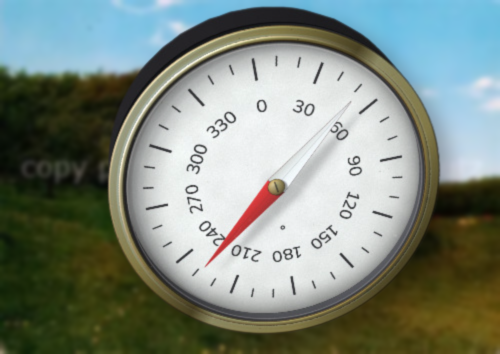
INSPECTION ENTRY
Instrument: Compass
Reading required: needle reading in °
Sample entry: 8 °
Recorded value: 230 °
